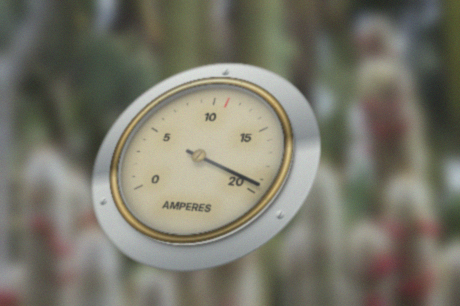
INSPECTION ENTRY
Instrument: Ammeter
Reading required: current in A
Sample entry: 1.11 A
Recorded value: 19.5 A
